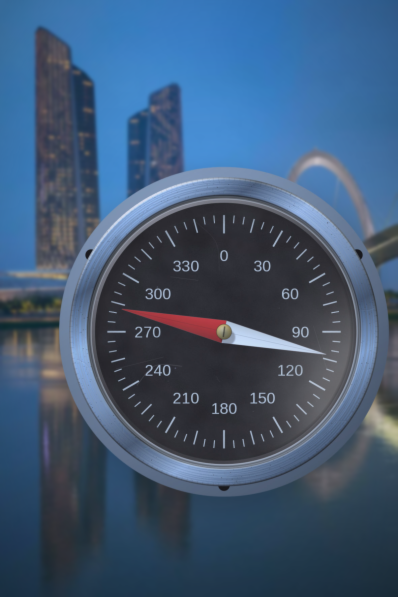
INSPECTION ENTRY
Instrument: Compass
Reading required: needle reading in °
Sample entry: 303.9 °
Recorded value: 282.5 °
